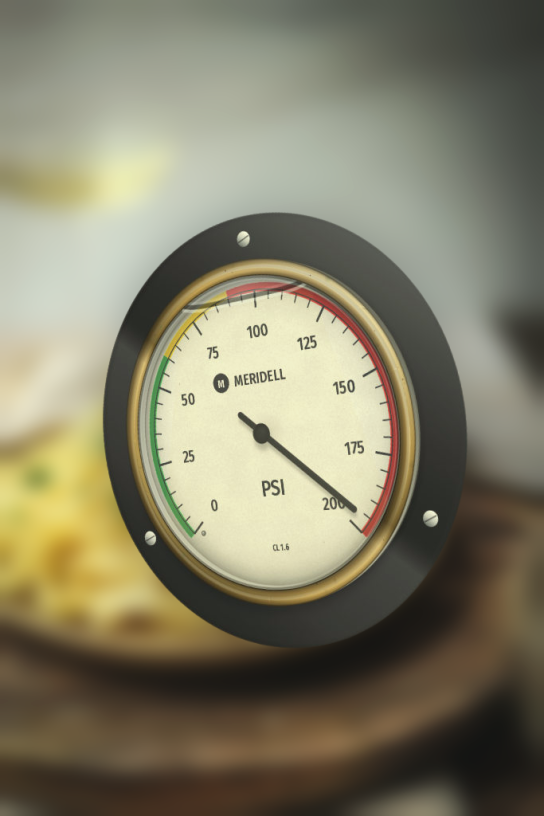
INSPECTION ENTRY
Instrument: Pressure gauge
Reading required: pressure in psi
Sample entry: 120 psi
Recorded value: 195 psi
